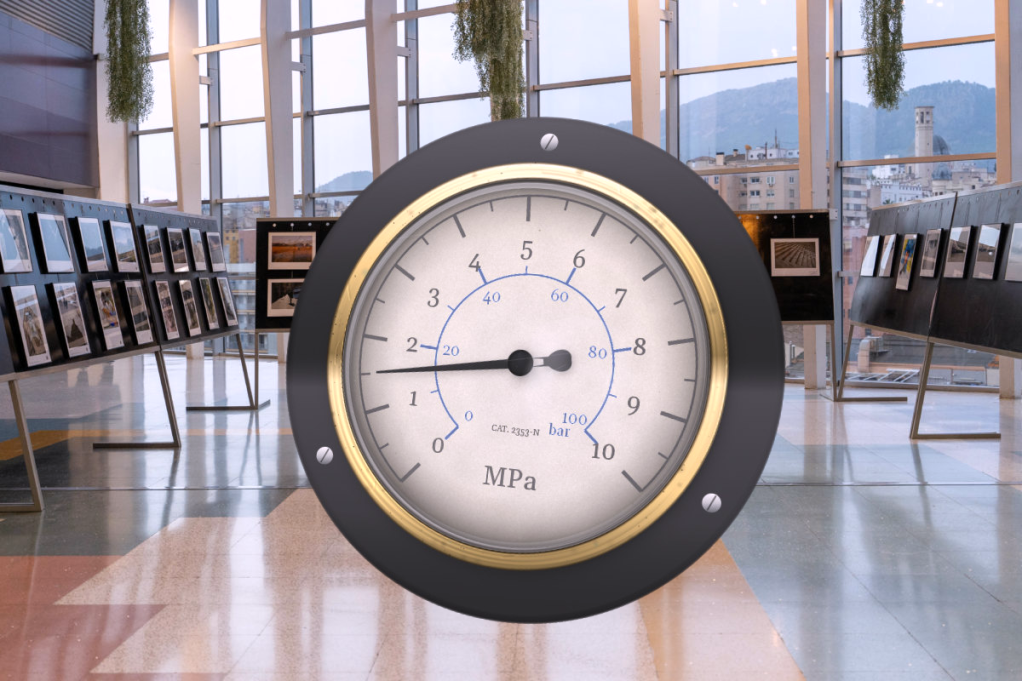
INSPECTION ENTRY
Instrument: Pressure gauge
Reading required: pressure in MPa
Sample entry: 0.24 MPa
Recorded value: 1.5 MPa
